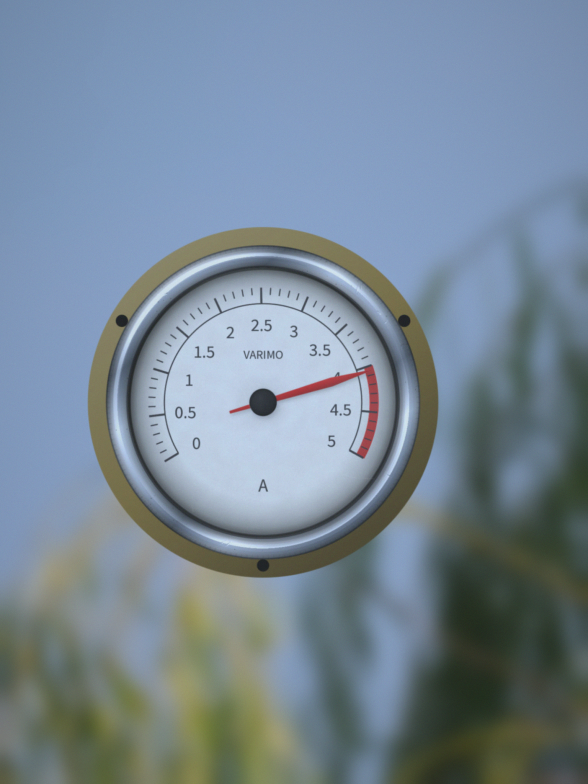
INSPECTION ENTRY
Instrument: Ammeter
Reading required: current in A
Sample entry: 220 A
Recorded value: 4.05 A
